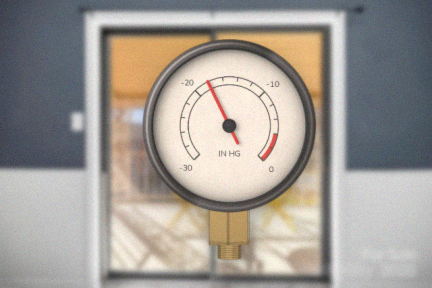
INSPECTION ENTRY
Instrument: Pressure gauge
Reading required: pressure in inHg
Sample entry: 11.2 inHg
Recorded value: -18 inHg
